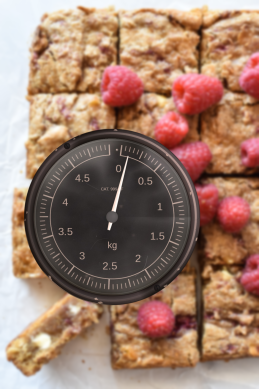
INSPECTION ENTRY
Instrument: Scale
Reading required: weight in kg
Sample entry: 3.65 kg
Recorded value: 0.1 kg
